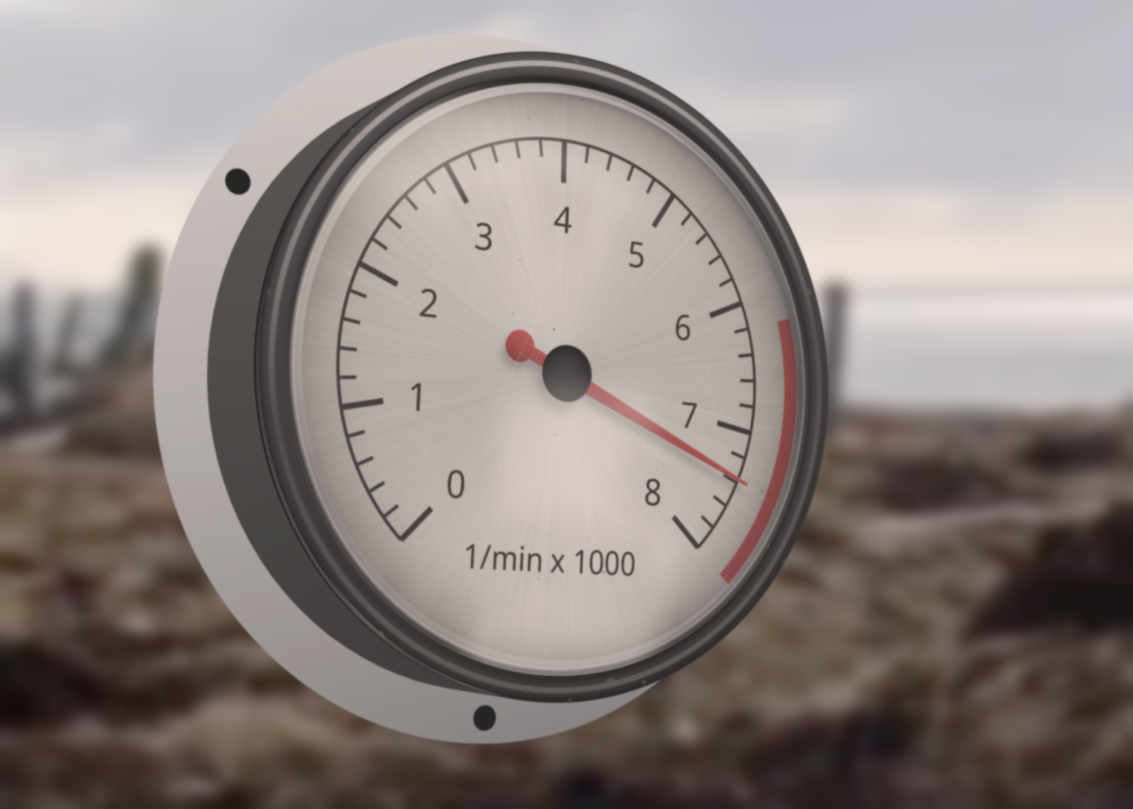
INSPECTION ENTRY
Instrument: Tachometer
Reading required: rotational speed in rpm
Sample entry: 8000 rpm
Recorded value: 7400 rpm
